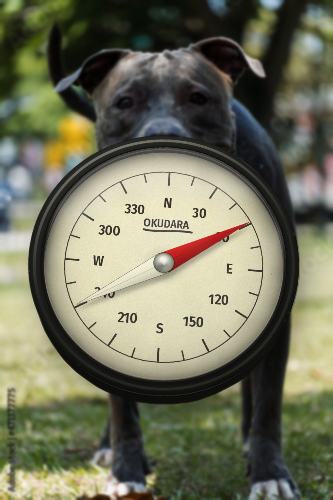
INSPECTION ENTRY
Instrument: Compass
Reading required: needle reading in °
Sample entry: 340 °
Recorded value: 60 °
